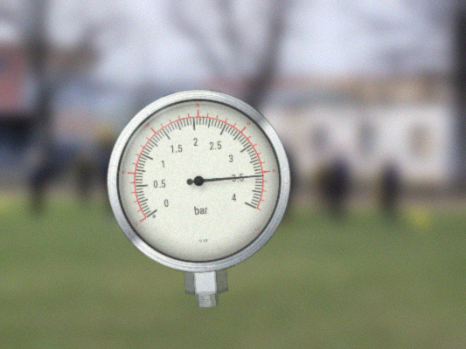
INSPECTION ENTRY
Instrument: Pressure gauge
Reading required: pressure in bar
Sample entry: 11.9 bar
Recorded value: 3.5 bar
